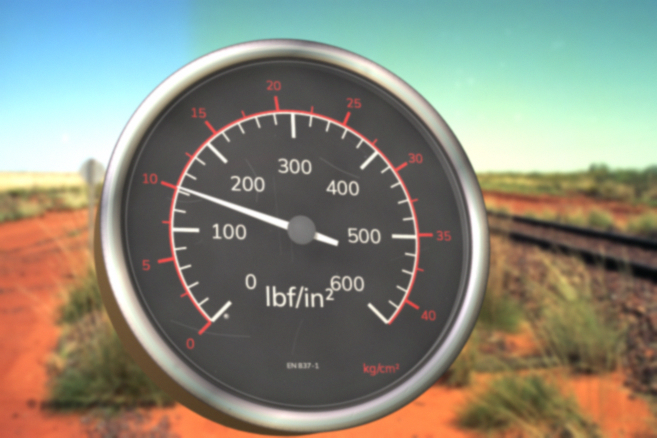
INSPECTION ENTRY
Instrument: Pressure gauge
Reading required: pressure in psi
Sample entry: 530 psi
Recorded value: 140 psi
